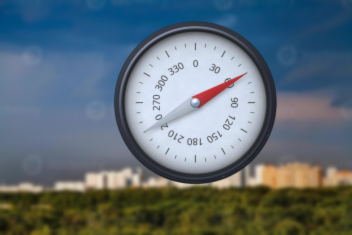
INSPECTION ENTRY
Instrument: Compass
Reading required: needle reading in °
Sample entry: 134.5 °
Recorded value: 60 °
